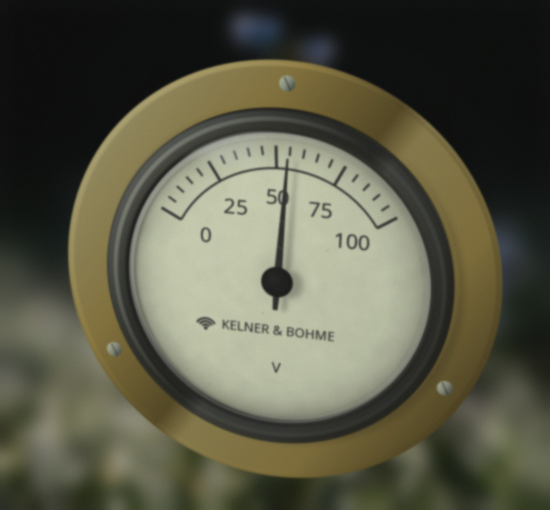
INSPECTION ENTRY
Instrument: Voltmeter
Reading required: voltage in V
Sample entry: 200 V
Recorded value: 55 V
